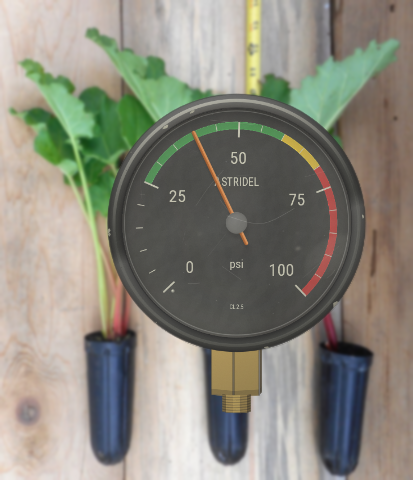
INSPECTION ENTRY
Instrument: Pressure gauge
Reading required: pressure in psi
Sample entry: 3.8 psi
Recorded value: 40 psi
